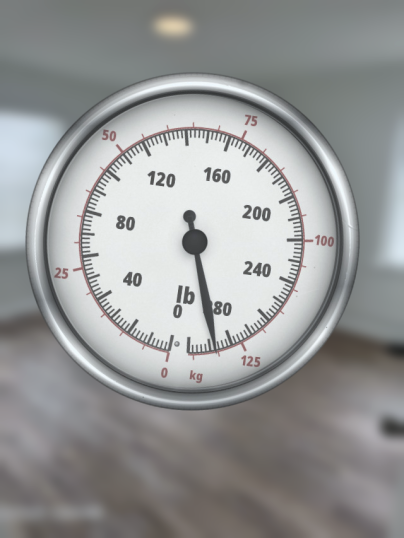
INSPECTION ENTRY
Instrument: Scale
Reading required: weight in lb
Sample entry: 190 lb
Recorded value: 288 lb
